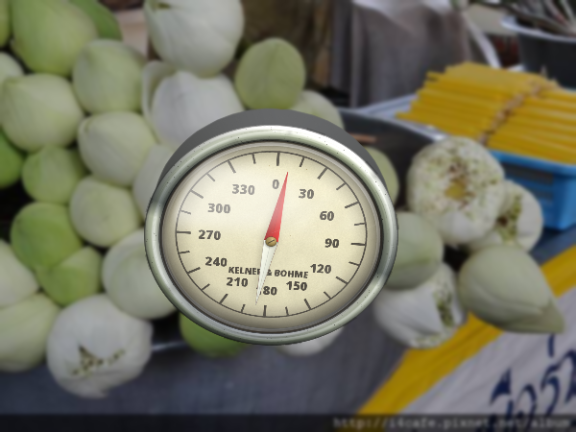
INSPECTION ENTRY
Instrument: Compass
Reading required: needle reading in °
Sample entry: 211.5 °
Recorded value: 7.5 °
